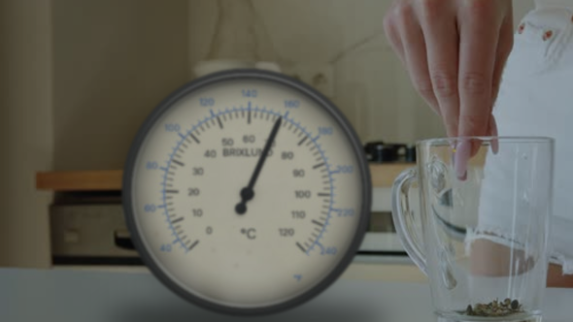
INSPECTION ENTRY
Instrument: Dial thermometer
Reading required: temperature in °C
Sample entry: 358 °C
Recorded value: 70 °C
